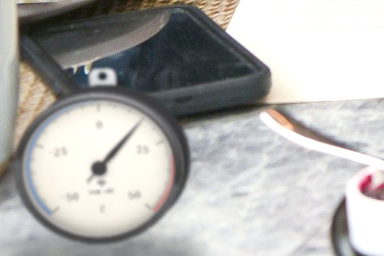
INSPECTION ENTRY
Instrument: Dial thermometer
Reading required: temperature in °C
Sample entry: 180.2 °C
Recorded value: 15 °C
